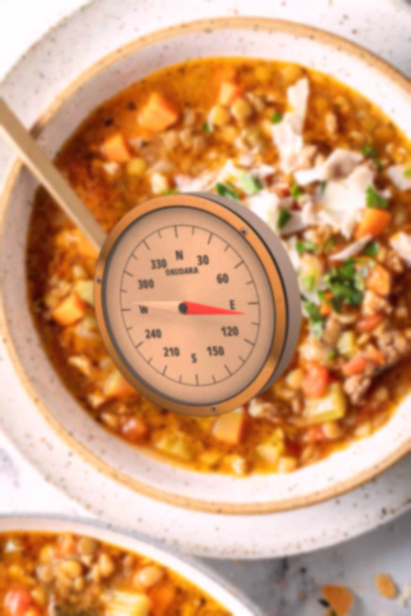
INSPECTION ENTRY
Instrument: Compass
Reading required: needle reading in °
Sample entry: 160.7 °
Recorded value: 97.5 °
